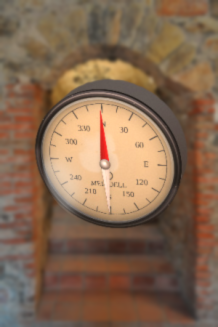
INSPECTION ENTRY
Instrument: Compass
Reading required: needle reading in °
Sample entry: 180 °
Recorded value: 0 °
